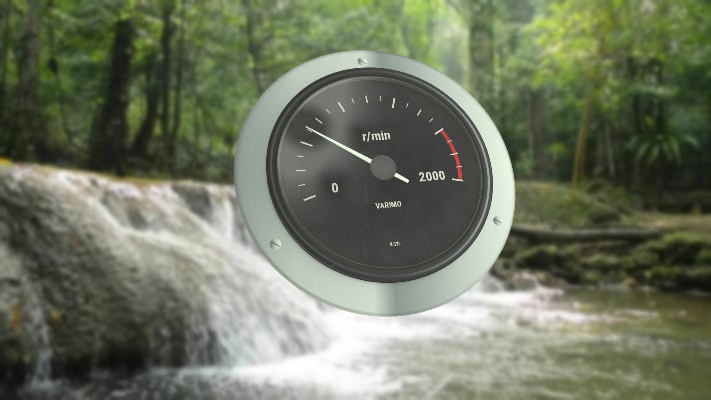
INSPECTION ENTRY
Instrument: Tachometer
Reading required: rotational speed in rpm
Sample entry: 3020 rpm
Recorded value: 500 rpm
